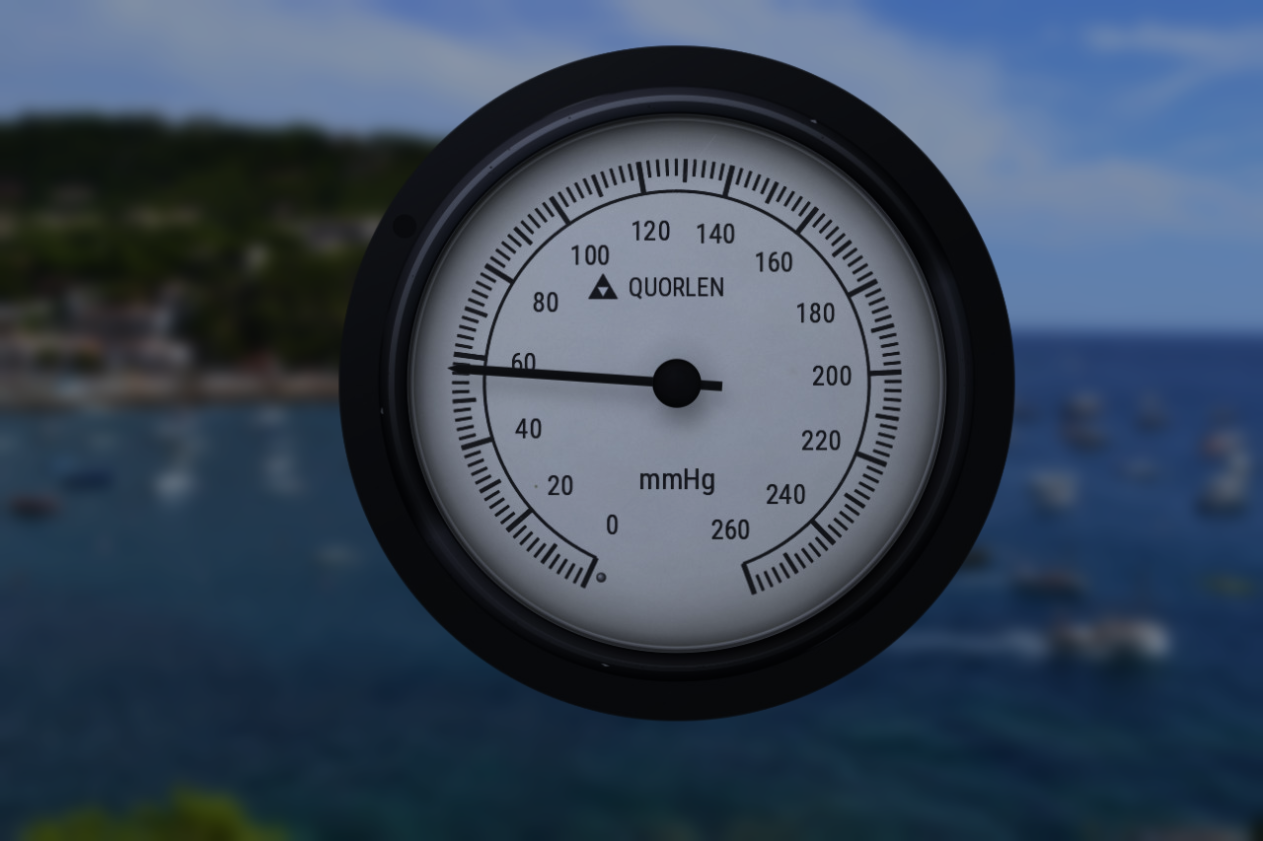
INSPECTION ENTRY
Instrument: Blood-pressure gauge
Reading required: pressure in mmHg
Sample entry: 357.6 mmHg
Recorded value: 57 mmHg
